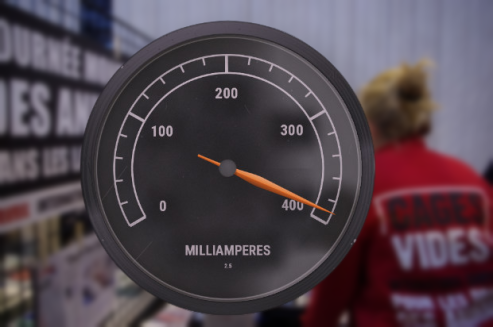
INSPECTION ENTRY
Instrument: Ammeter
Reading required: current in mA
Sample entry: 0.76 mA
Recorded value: 390 mA
